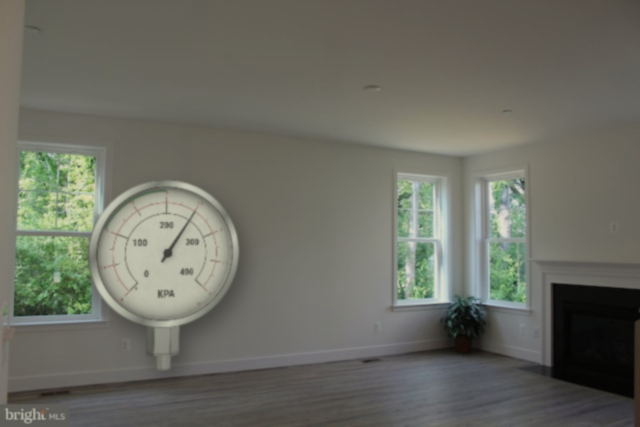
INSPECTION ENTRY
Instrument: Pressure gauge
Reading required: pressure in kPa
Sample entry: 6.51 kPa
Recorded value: 250 kPa
